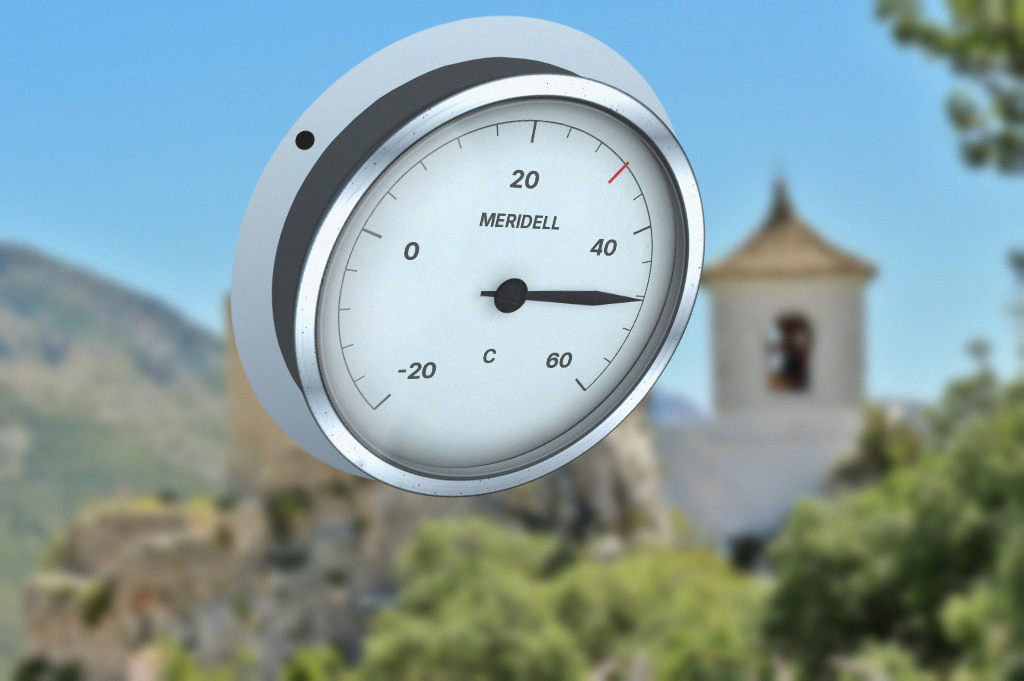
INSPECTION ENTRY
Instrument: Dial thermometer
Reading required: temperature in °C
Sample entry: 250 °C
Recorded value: 48 °C
